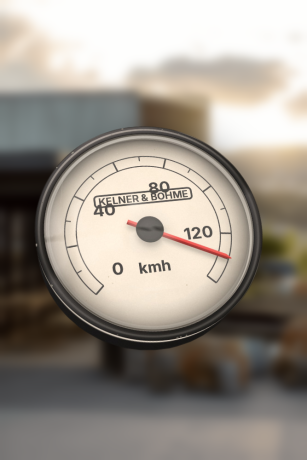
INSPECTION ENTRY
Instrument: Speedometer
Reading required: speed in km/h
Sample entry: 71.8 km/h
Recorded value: 130 km/h
